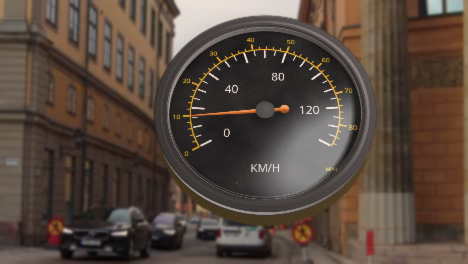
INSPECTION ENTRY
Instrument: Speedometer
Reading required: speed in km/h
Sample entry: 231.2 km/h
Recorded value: 15 km/h
